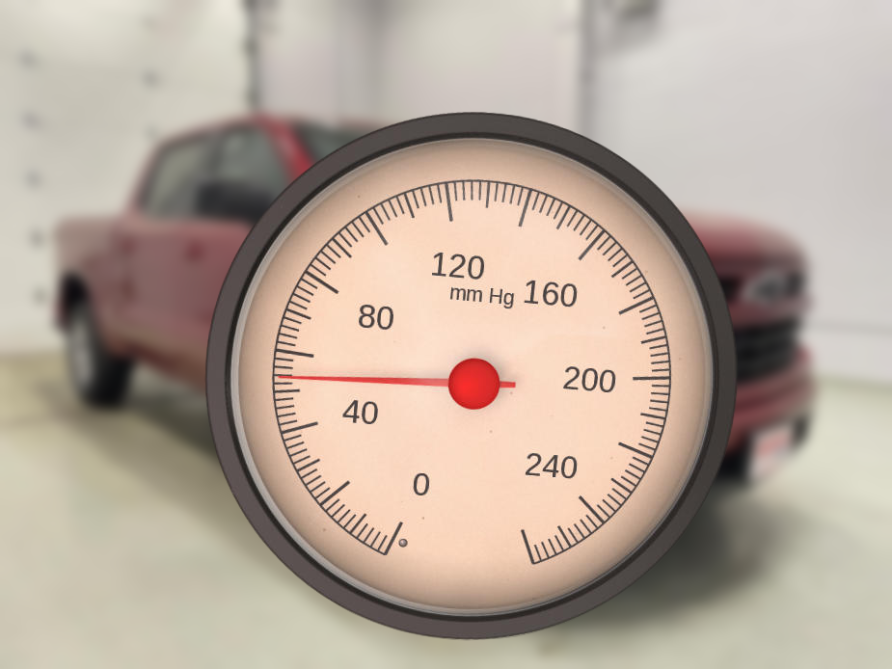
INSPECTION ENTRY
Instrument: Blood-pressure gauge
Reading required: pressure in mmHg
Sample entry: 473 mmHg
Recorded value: 54 mmHg
